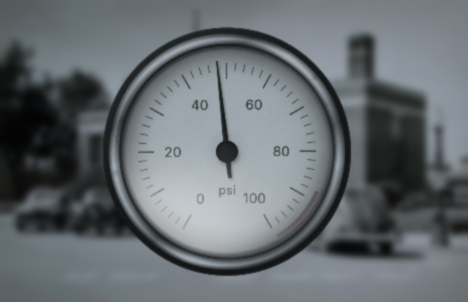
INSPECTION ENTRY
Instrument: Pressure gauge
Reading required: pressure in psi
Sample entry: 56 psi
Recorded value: 48 psi
